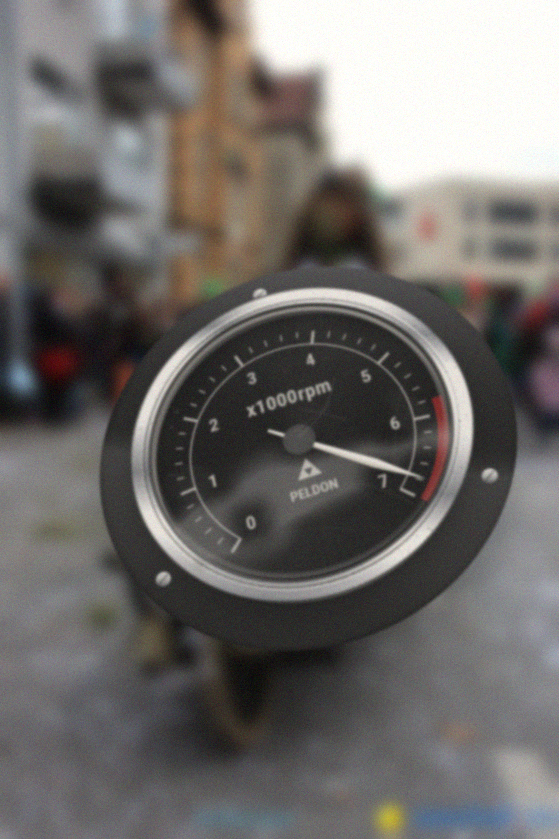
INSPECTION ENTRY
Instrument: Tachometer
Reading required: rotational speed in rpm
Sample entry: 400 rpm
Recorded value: 6800 rpm
